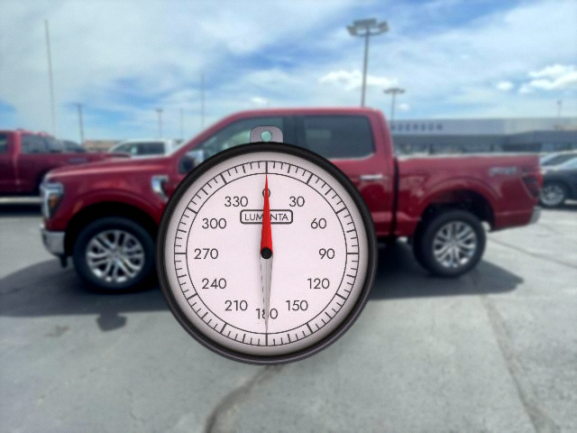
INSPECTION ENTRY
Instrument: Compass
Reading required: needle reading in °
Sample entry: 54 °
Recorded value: 0 °
